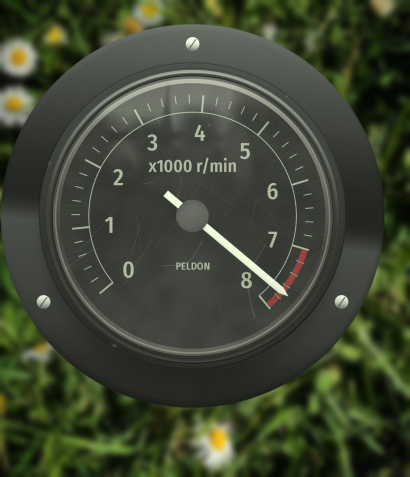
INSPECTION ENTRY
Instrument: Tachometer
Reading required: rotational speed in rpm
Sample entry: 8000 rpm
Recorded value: 7700 rpm
